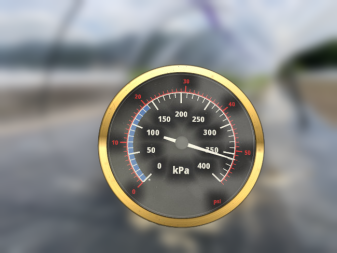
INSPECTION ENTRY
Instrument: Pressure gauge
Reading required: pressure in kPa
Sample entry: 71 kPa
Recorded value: 360 kPa
